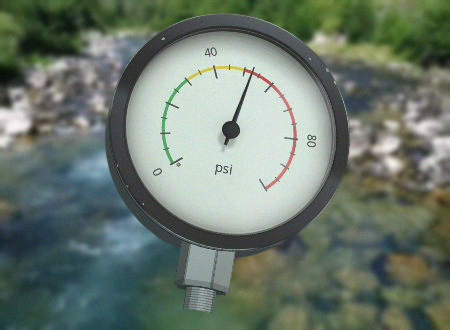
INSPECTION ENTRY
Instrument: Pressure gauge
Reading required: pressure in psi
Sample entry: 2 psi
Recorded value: 52.5 psi
